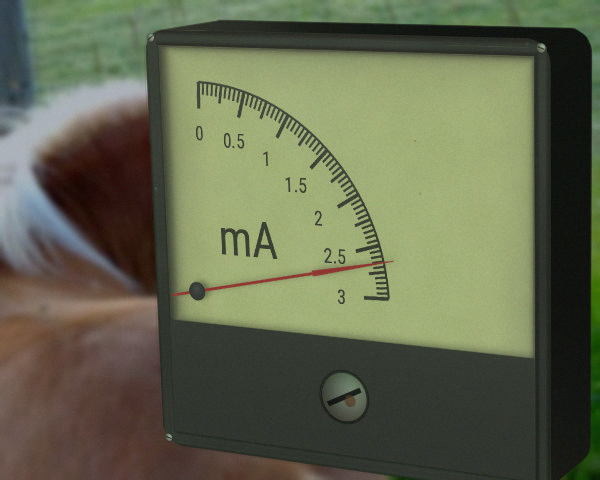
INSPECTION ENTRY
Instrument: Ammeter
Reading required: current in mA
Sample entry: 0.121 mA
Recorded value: 2.65 mA
